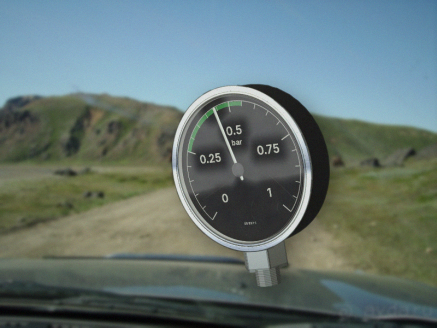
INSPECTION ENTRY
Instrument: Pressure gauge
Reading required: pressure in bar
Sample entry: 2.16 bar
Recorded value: 0.45 bar
